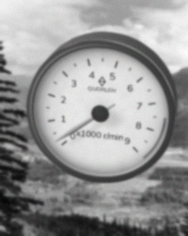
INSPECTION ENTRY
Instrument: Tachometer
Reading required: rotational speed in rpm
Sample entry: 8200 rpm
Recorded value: 250 rpm
